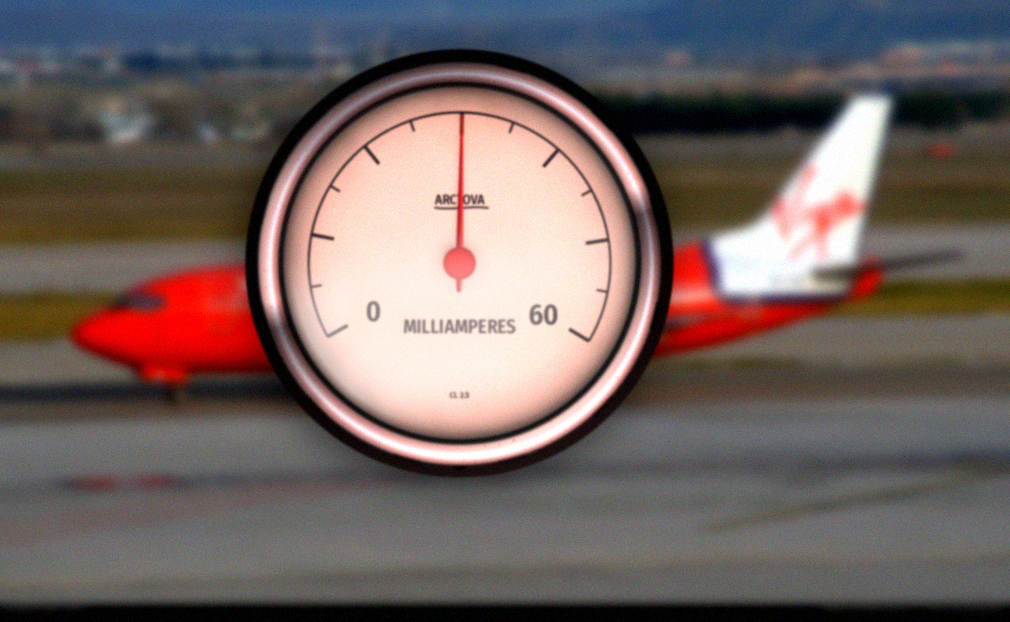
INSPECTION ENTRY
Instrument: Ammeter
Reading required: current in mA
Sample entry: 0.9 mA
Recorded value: 30 mA
